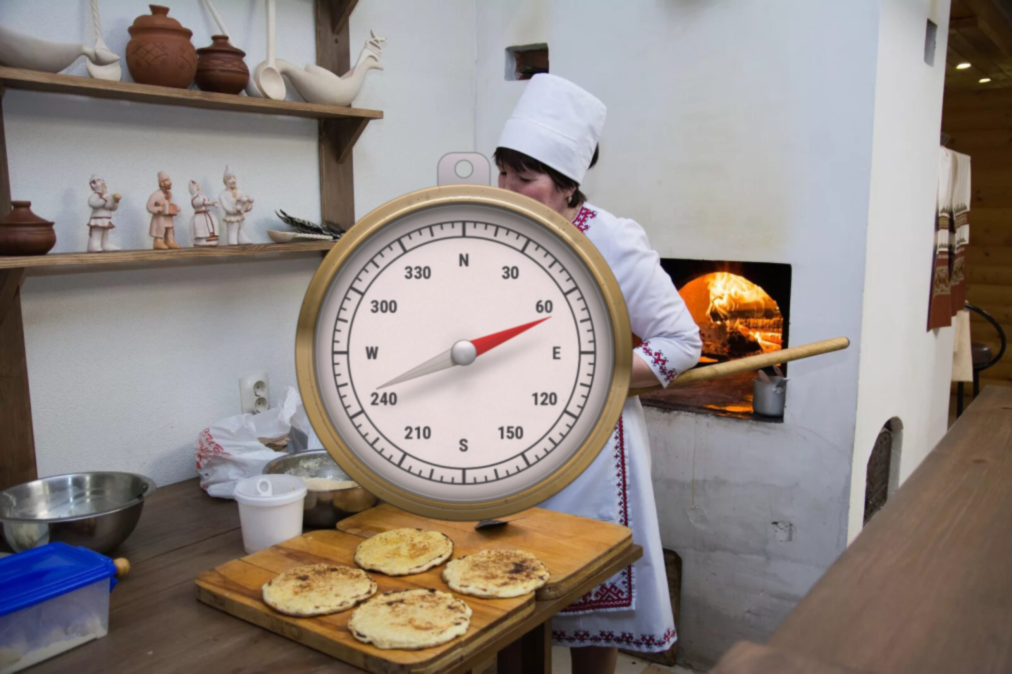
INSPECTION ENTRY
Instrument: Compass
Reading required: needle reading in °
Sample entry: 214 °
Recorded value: 67.5 °
